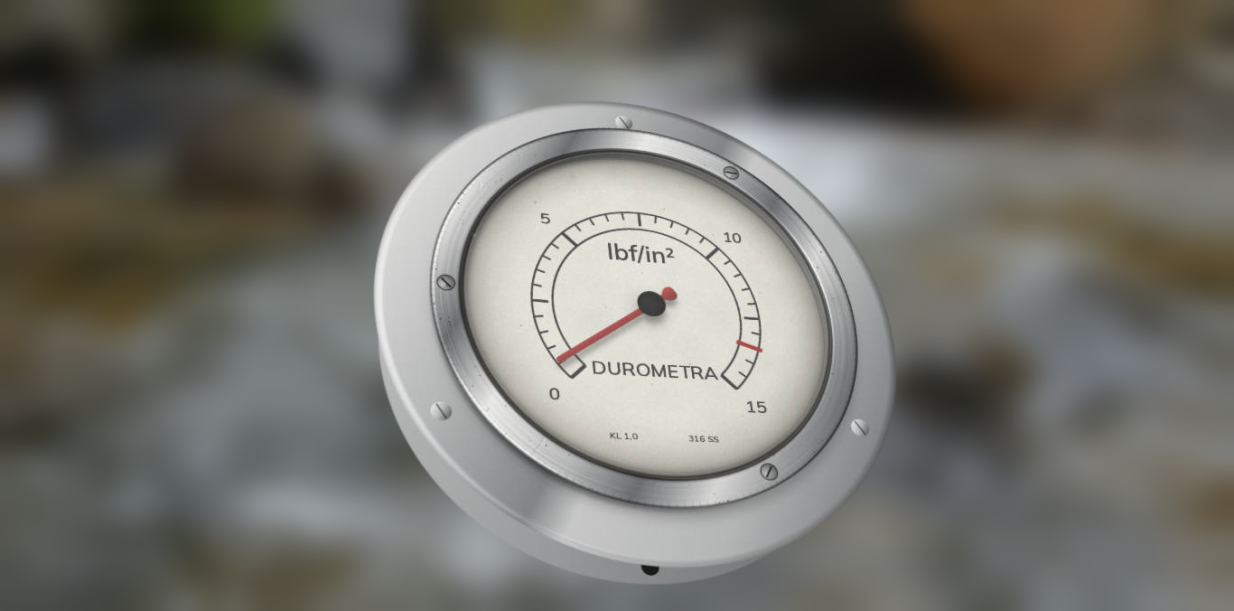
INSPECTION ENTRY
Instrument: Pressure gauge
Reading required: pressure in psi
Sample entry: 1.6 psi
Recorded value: 0.5 psi
